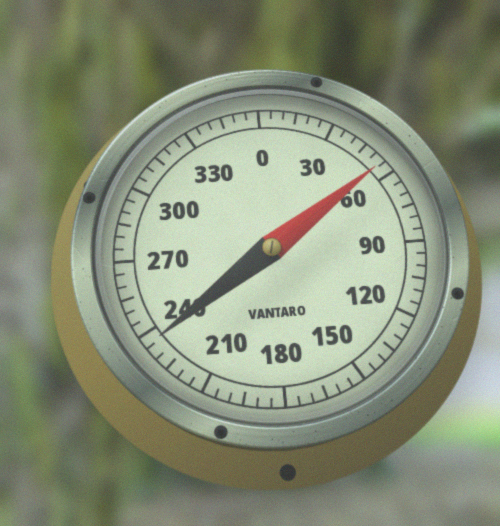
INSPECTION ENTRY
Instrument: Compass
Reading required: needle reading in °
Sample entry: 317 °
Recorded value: 55 °
